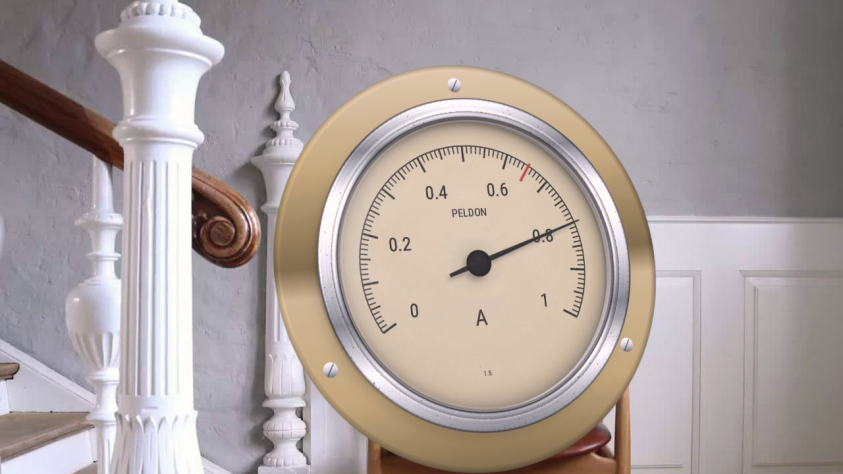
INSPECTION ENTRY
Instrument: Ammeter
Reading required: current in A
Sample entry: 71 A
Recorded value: 0.8 A
